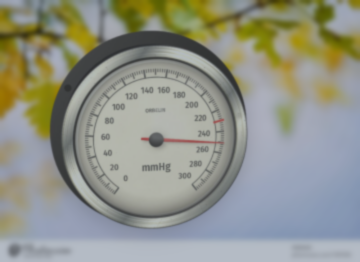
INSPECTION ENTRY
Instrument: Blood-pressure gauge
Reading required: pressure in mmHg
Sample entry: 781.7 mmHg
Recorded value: 250 mmHg
